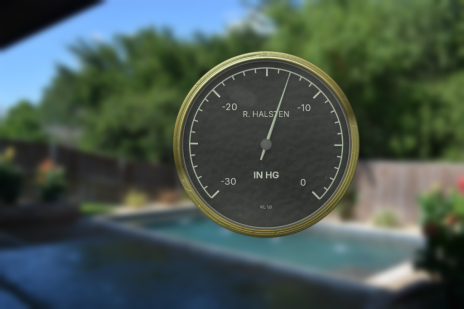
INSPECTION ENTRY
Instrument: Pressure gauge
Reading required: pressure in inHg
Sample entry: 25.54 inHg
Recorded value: -13 inHg
